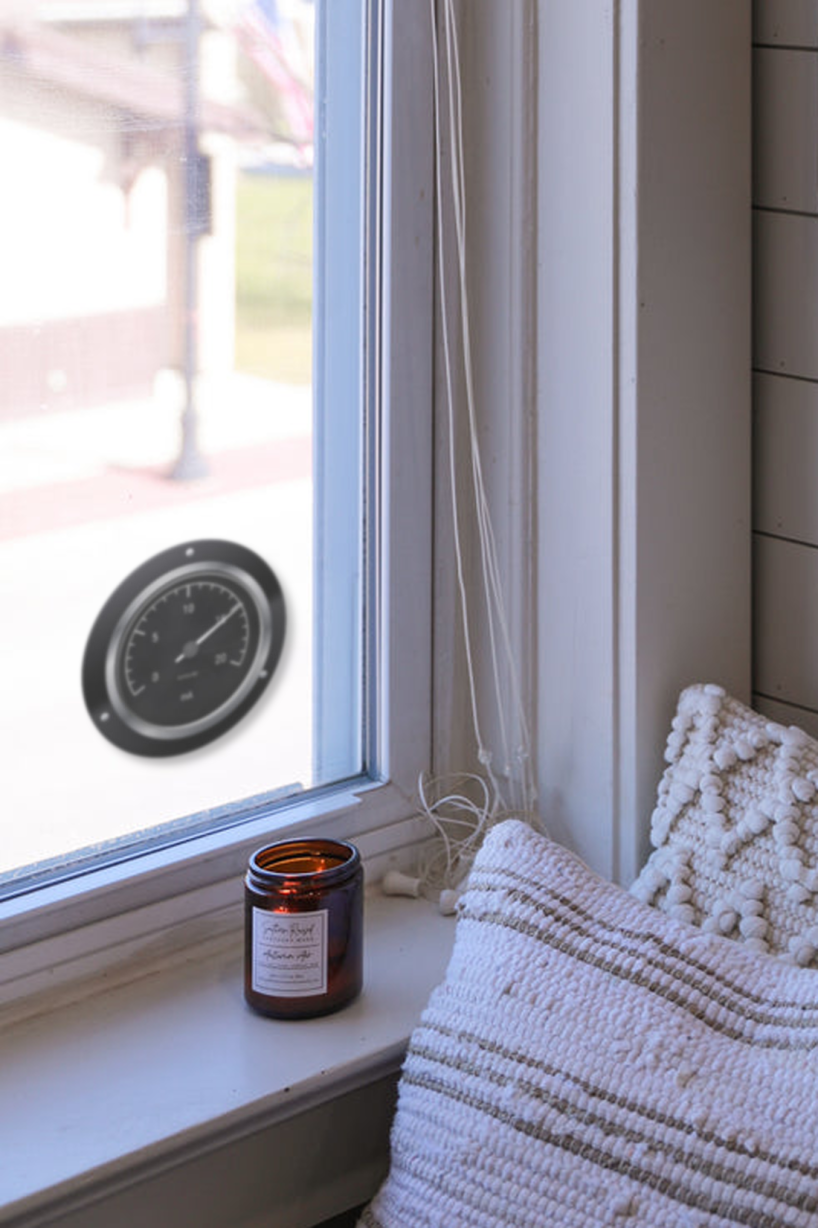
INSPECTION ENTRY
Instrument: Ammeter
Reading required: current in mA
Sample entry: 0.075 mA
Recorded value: 15 mA
